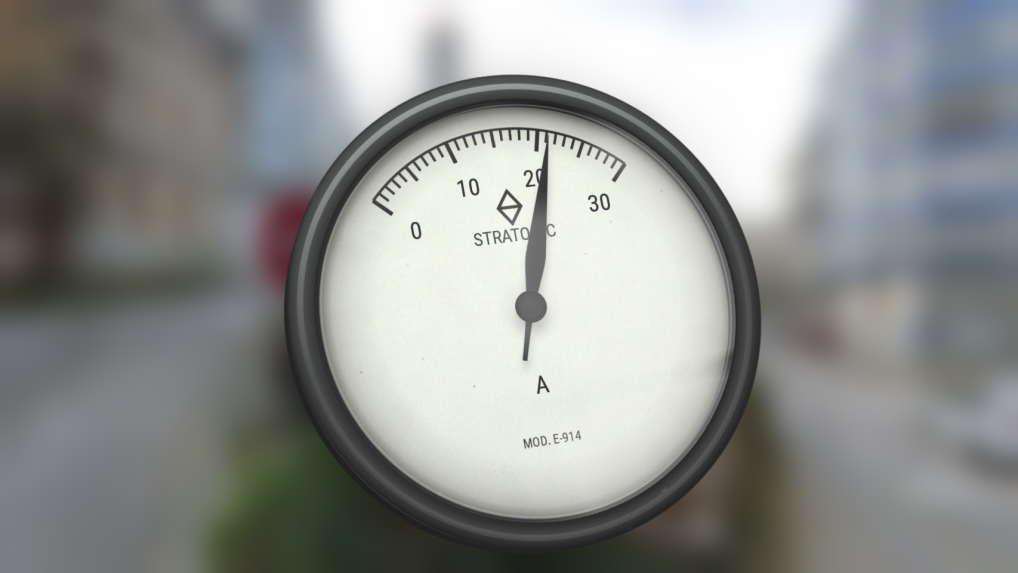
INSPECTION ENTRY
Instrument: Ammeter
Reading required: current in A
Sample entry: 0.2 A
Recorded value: 21 A
